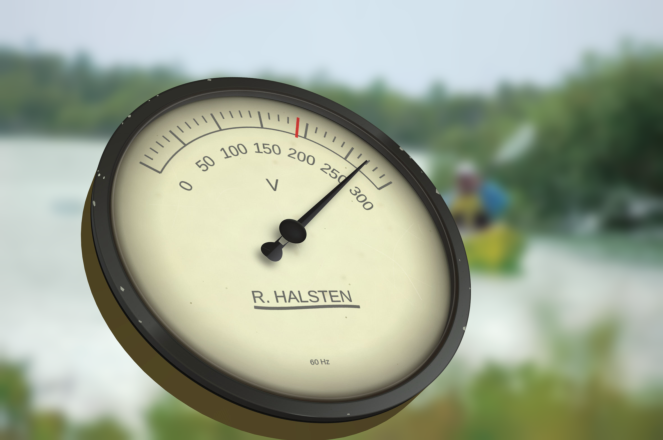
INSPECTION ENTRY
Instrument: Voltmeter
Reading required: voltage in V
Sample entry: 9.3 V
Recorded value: 270 V
